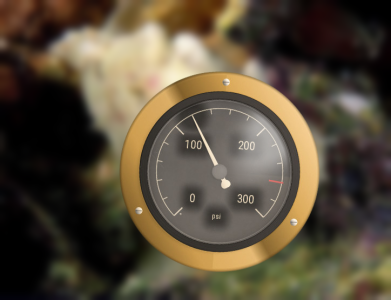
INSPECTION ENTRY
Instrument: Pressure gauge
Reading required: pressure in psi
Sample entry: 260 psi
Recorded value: 120 psi
